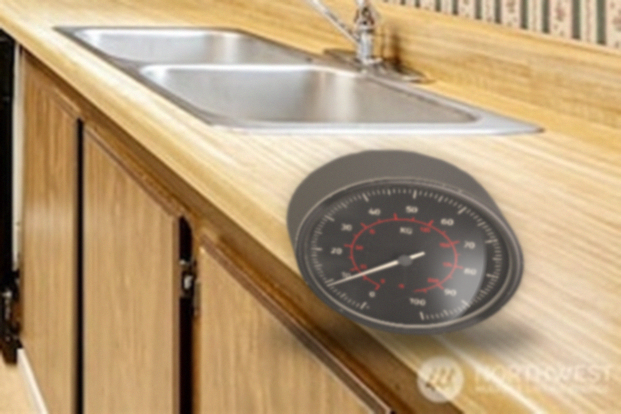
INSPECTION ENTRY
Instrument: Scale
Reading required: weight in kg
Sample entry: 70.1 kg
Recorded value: 10 kg
